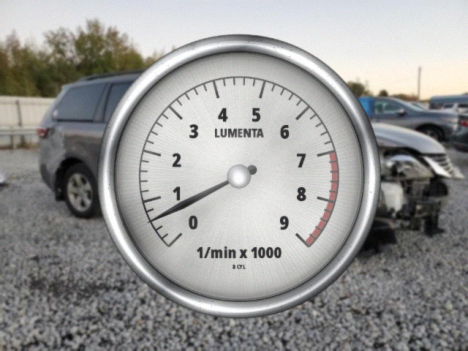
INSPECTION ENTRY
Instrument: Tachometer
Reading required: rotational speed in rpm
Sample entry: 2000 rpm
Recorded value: 600 rpm
